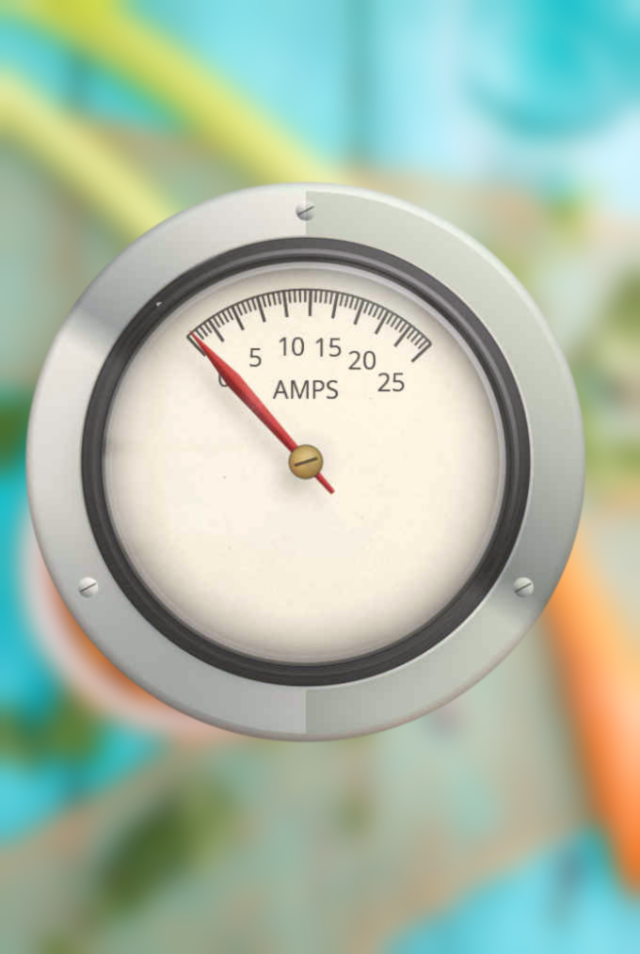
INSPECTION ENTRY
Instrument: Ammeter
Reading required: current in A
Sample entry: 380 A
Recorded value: 0.5 A
